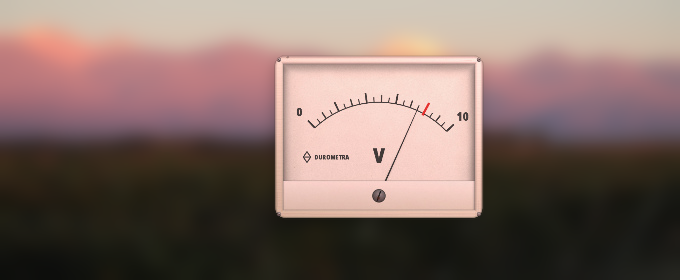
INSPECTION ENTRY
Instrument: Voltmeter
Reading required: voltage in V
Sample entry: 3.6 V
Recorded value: 7.5 V
